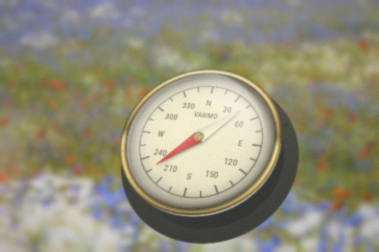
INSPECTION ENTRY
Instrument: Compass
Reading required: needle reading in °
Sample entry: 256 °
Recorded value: 225 °
